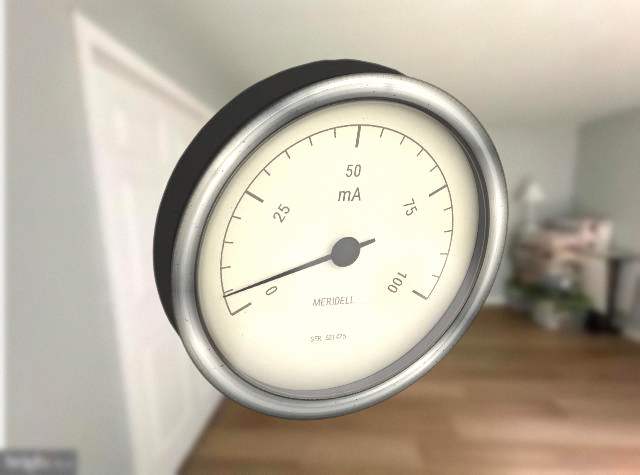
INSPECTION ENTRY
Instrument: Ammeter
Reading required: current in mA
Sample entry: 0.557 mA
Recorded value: 5 mA
